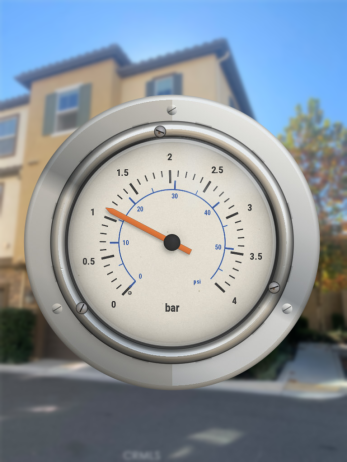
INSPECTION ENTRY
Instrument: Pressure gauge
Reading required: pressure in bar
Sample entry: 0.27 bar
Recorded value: 1.1 bar
